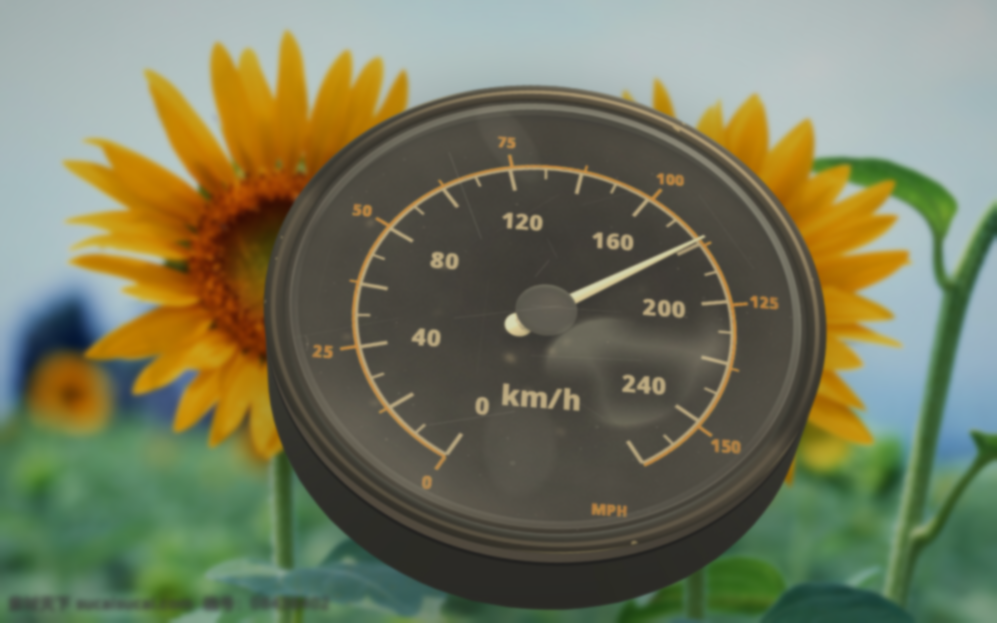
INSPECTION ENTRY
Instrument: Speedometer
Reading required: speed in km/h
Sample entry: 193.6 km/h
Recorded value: 180 km/h
